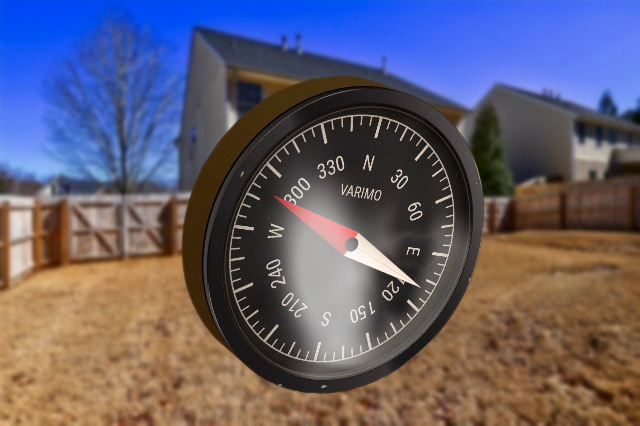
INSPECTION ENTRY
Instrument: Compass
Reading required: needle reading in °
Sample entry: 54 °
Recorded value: 290 °
